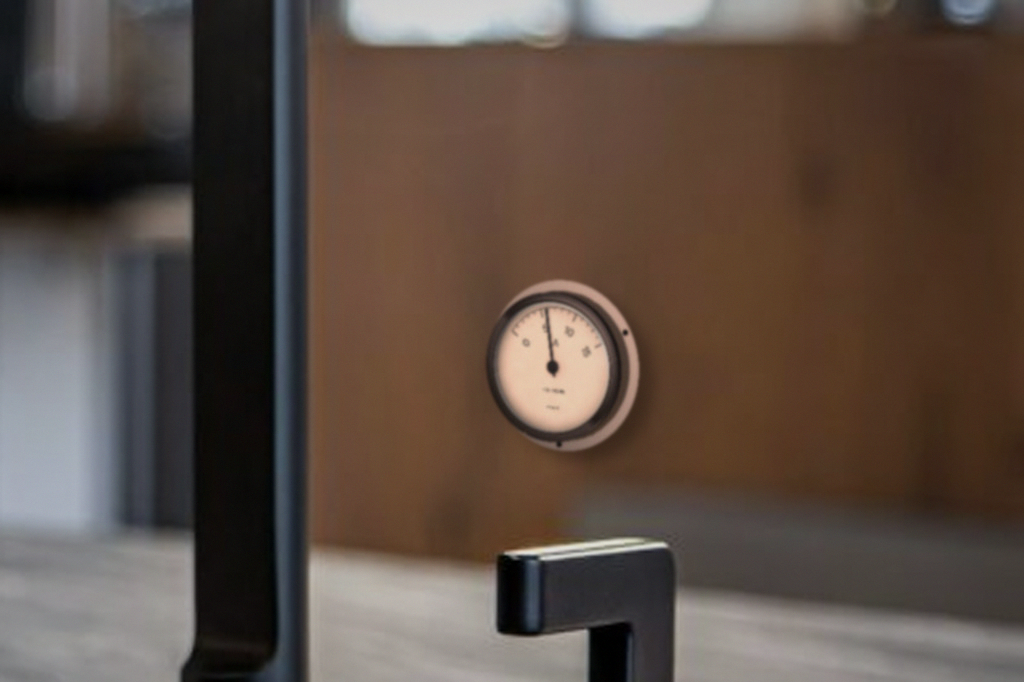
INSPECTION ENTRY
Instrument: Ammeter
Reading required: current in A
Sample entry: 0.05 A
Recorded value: 6 A
